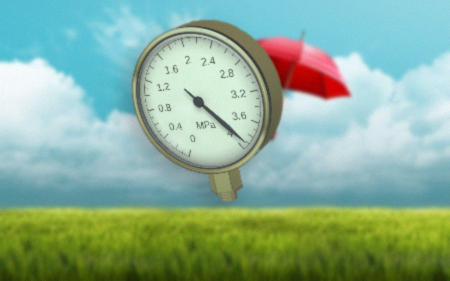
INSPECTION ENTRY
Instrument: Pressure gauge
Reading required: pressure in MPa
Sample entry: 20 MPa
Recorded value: 3.9 MPa
